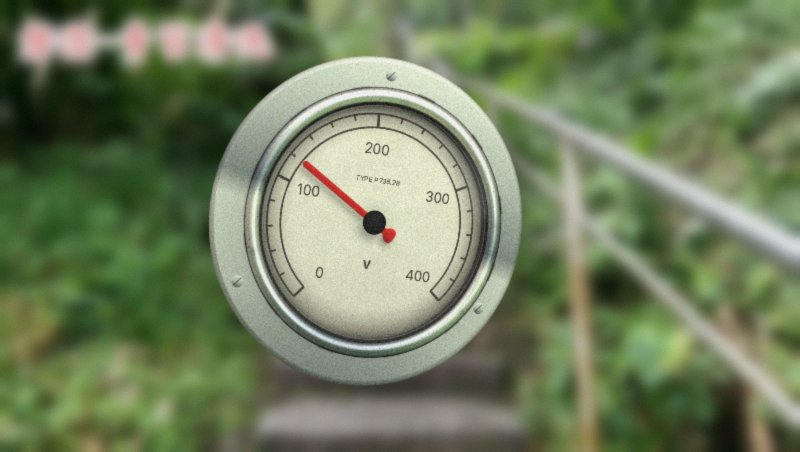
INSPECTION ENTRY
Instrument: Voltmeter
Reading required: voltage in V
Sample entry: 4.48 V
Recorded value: 120 V
